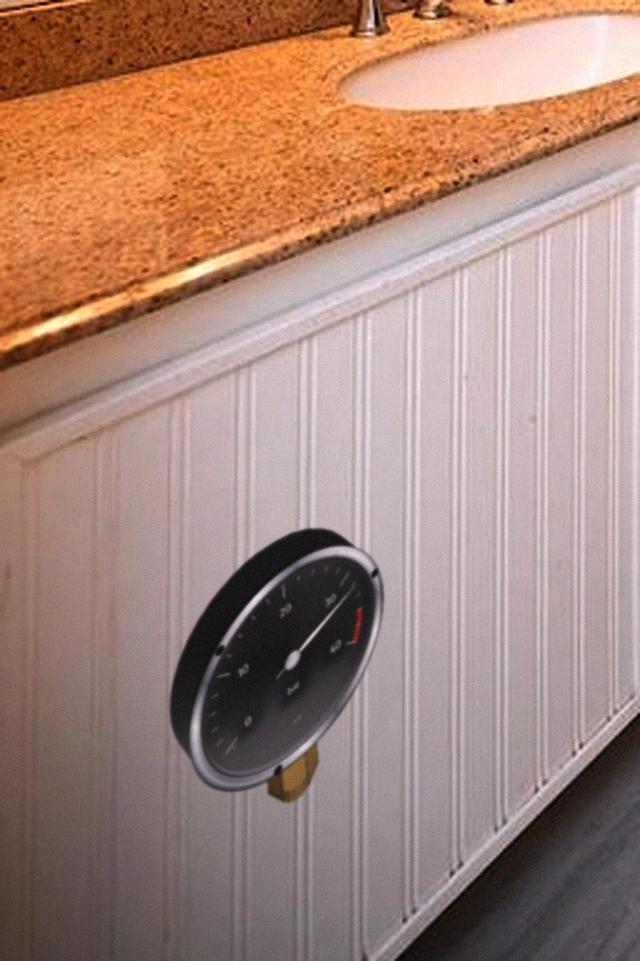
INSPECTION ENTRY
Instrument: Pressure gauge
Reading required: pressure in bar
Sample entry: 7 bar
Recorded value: 32 bar
